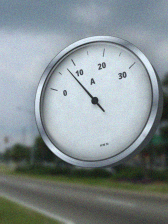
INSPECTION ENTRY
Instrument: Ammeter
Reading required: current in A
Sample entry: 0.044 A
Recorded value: 7.5 A
